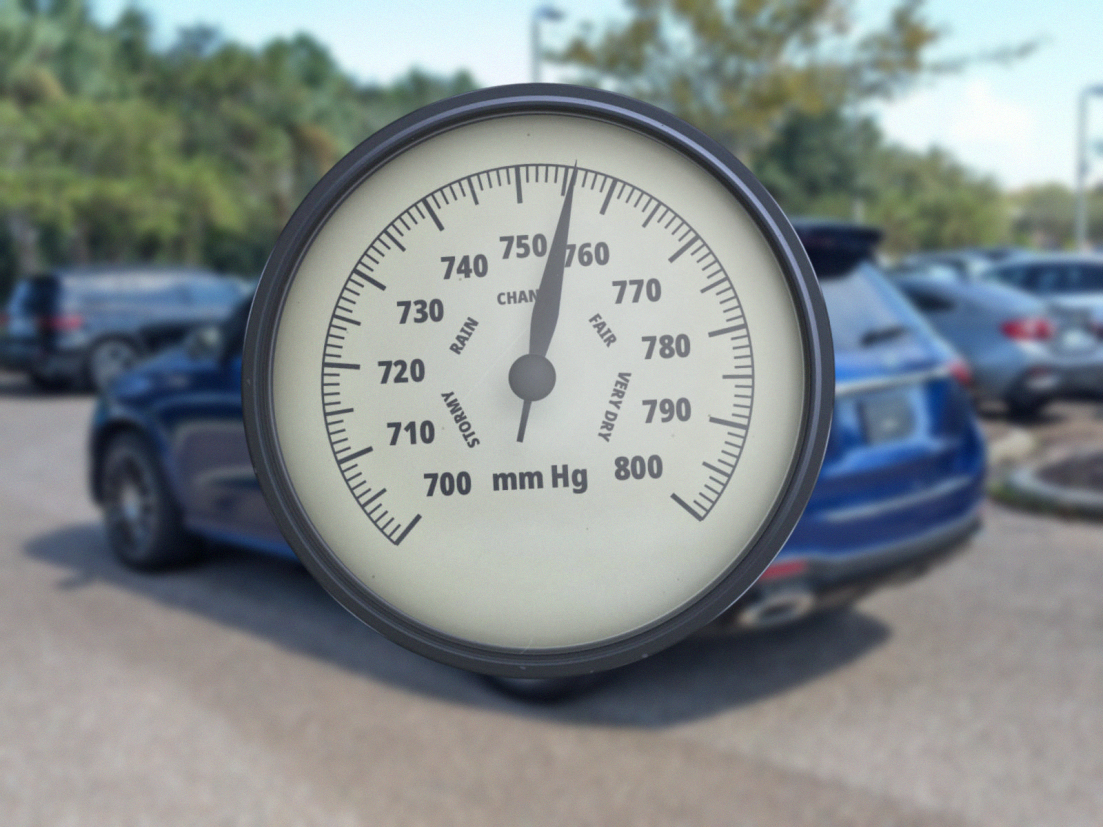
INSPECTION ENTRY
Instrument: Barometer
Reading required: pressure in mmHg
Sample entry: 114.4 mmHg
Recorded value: 756 mmHg
